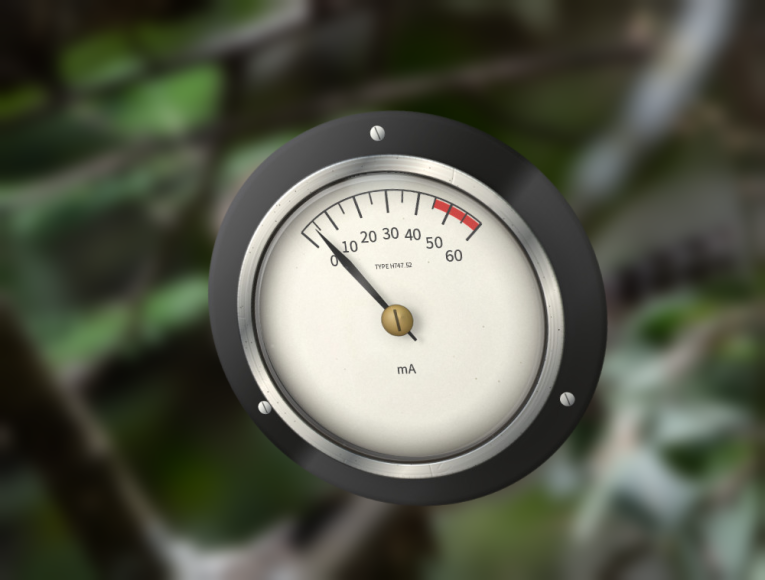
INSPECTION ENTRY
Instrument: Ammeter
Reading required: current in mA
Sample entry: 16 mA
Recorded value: 5 mA
